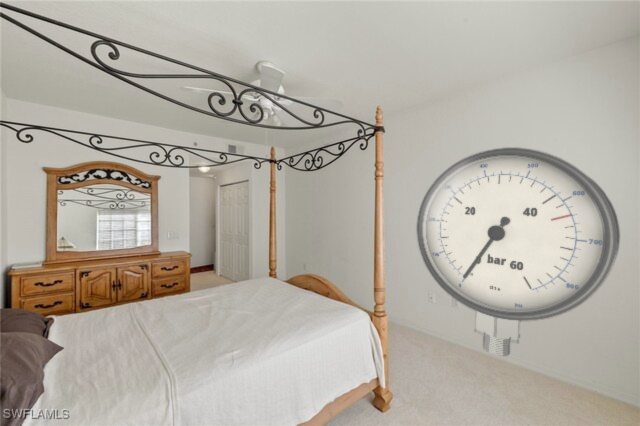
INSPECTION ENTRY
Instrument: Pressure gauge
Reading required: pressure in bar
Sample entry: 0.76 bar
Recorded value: 0 bar
